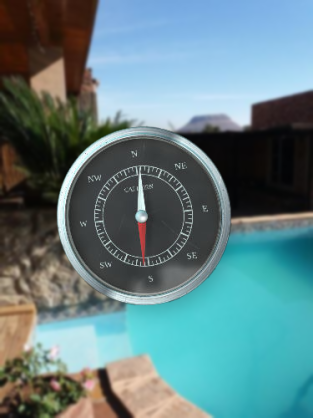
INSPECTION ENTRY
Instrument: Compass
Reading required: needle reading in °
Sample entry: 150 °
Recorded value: 185 °
